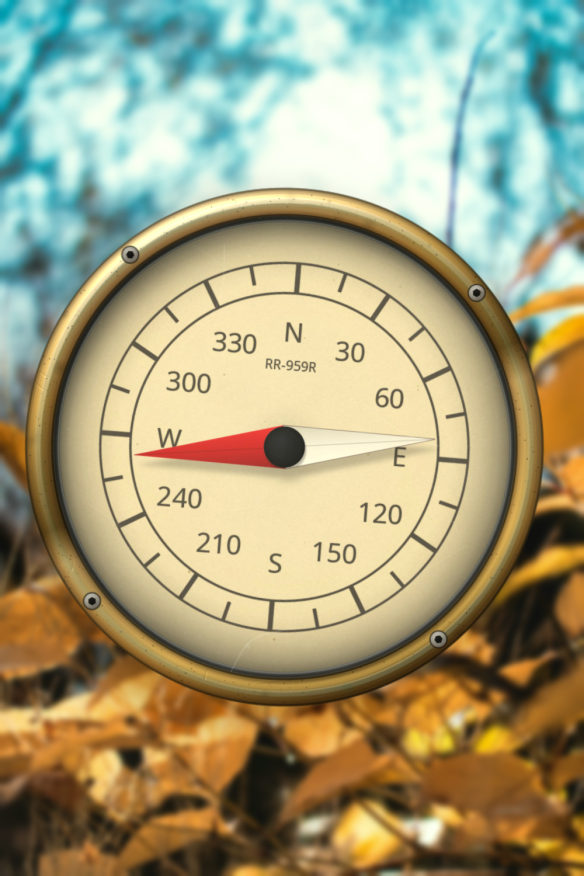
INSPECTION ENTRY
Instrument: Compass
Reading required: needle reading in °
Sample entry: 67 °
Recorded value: 262.5 °
